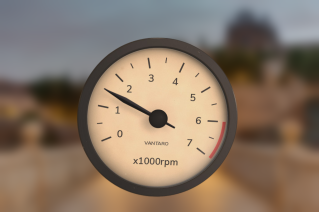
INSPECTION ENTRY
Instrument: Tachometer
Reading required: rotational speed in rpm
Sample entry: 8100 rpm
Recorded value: 1500 rpm
